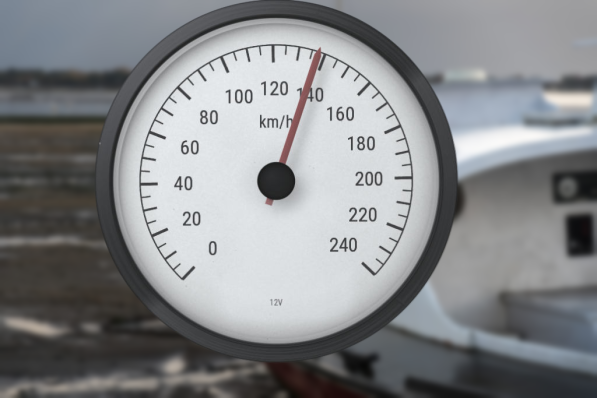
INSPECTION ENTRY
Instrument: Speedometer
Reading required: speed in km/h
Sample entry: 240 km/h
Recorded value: 137.5 km/h
